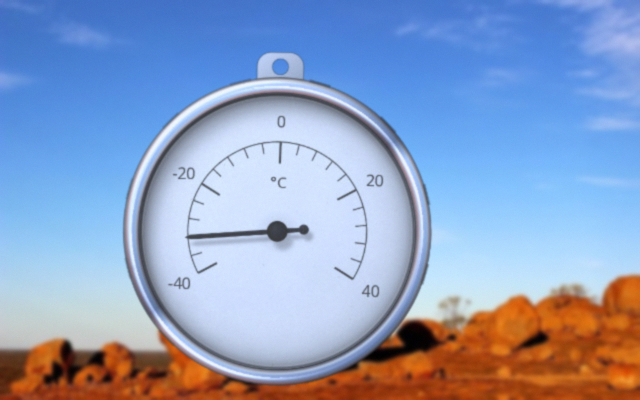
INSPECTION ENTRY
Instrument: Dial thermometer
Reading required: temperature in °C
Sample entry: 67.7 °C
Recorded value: -32 °C
